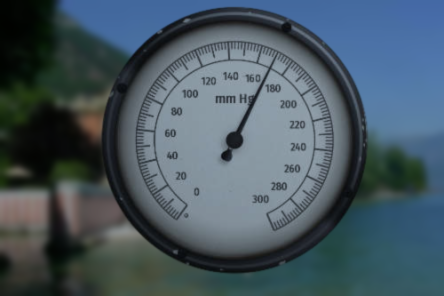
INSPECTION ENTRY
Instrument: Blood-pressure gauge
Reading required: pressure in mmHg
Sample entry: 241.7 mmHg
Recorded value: 170 mmHg
